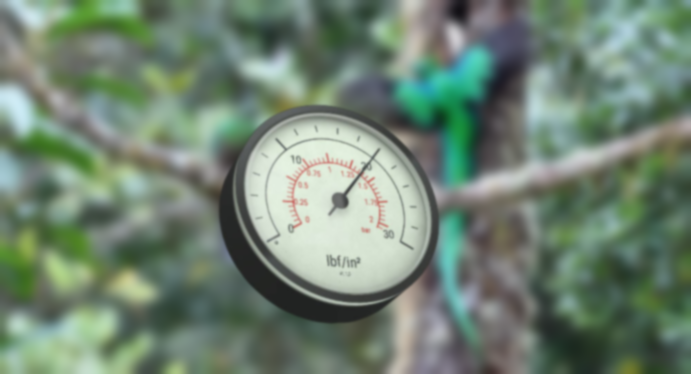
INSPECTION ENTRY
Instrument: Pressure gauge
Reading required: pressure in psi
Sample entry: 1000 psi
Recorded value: 20 psi
